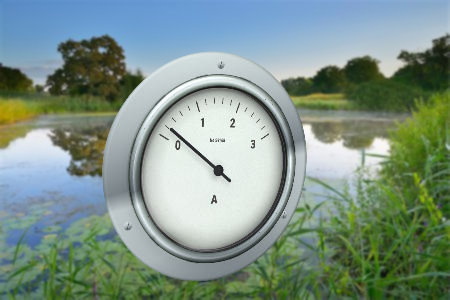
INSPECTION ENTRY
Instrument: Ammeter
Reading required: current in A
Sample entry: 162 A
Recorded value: 0.2 A
